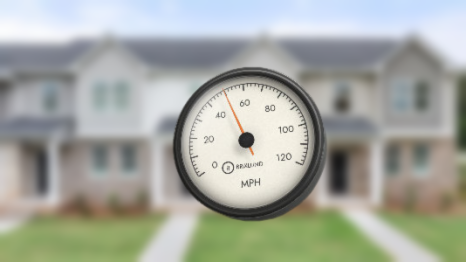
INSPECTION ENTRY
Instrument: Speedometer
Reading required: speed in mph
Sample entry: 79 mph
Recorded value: 50 mph
